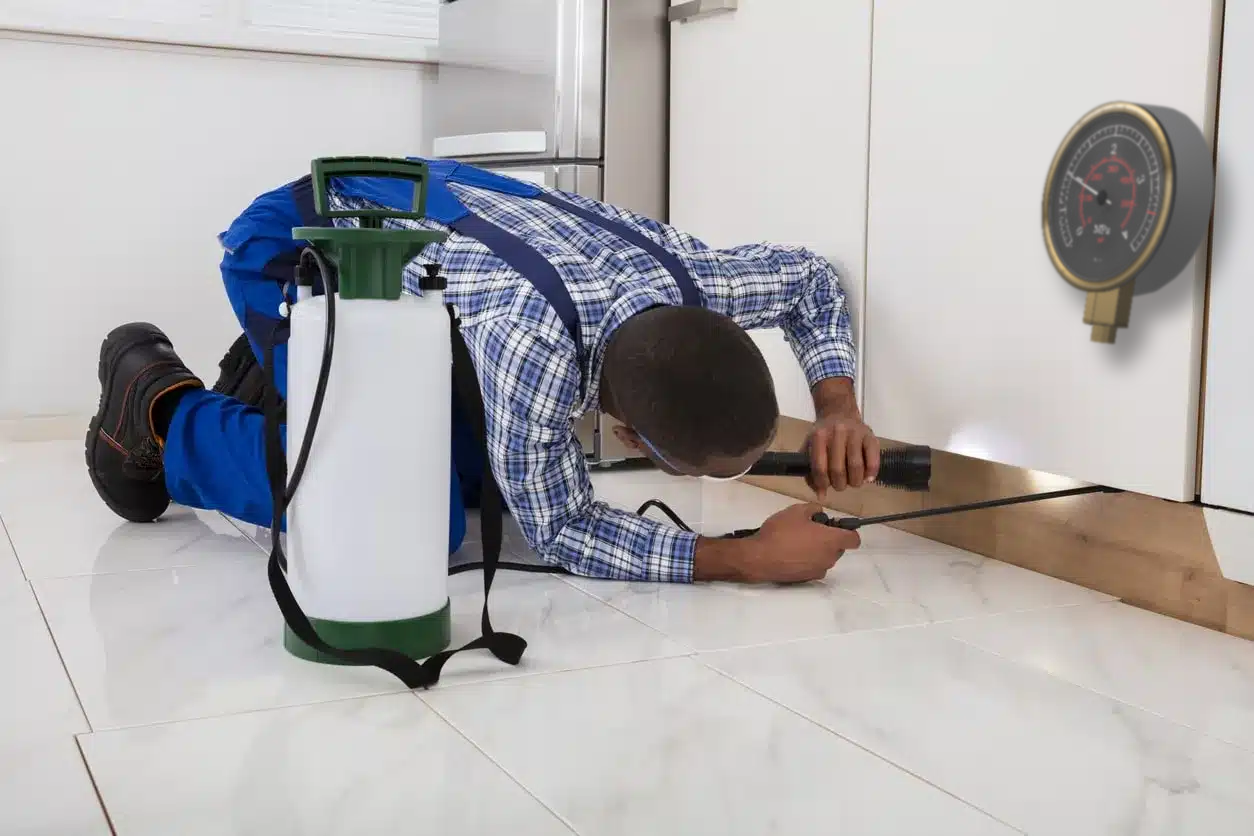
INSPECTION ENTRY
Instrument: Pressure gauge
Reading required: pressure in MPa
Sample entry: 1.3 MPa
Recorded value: 1 MPa
